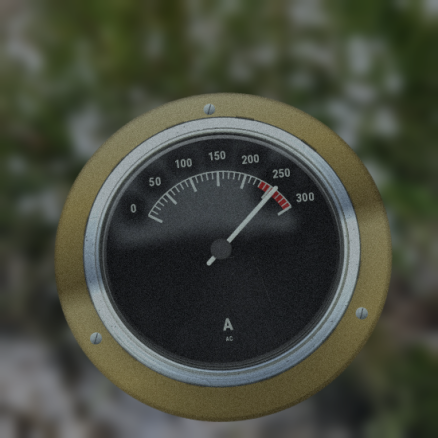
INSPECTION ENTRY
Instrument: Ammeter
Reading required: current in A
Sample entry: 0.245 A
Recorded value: 260 A
